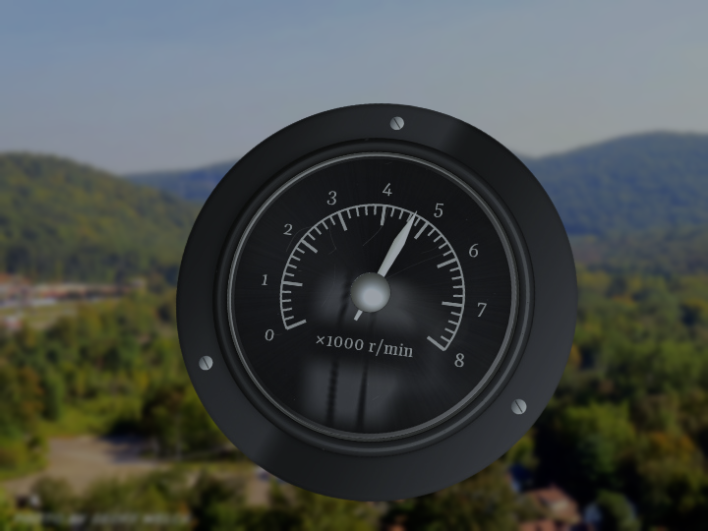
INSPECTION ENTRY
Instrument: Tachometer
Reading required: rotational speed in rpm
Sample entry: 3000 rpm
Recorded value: 4700 rpm
